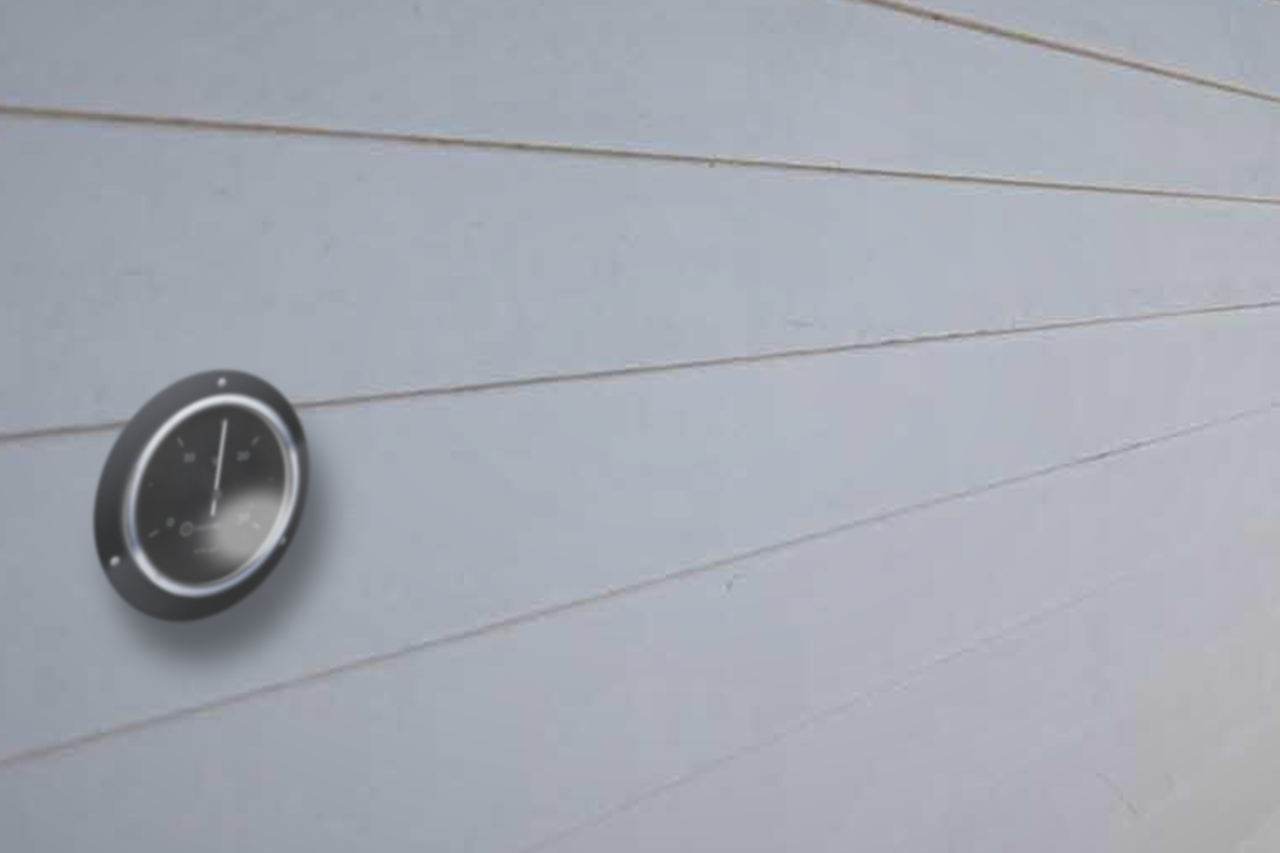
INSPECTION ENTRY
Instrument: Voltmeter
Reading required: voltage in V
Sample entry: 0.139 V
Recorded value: 15 V
